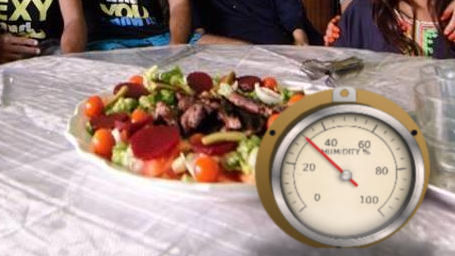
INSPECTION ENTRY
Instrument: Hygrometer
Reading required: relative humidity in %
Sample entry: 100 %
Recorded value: 32 %
